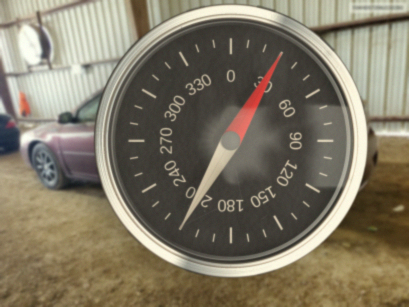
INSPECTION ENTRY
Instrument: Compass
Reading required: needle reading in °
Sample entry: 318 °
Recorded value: 30 °
